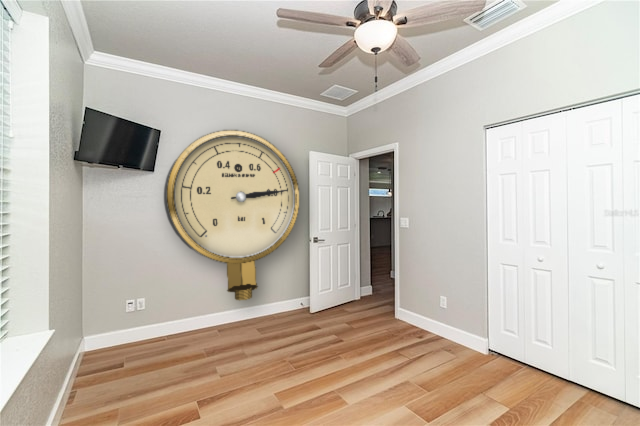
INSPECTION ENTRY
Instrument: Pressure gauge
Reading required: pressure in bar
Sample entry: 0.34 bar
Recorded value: 0.8 bar
